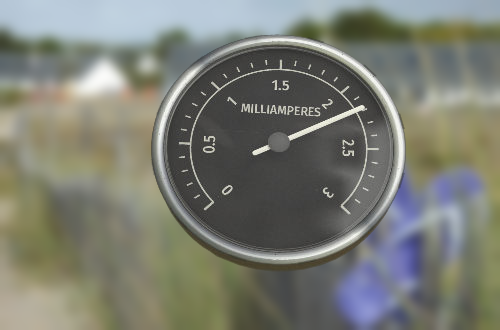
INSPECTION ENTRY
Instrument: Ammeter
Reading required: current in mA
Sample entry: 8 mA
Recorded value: 2.2 mA
